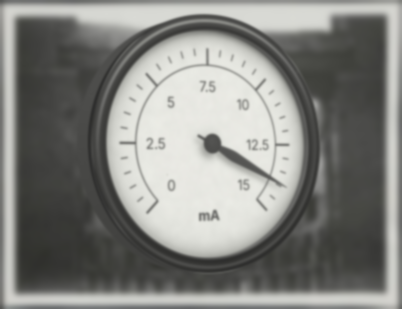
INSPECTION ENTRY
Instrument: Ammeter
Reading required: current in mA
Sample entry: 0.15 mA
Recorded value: 14 mA
